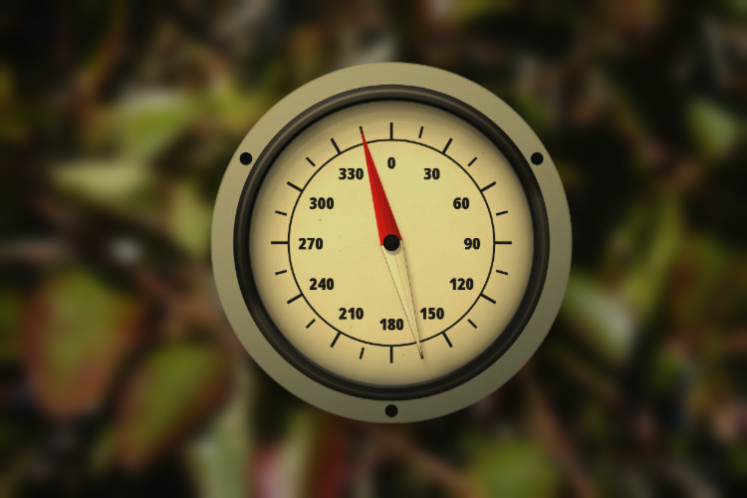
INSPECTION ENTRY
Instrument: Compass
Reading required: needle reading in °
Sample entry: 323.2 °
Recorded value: 345 °
